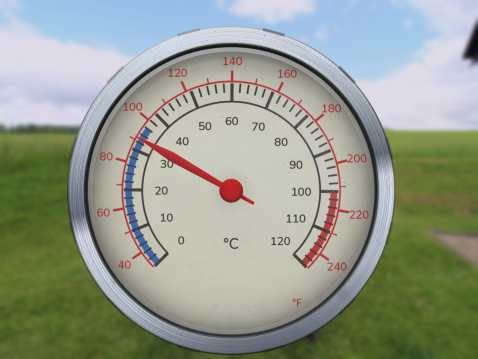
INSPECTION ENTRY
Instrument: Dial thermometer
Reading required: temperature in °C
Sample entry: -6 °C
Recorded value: 33 °C
